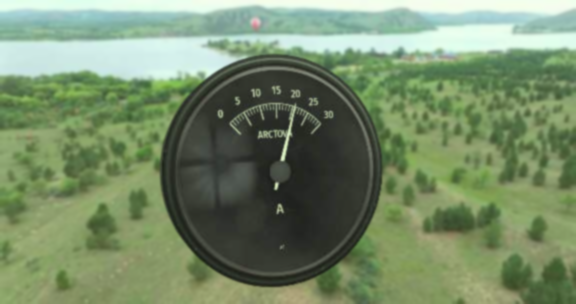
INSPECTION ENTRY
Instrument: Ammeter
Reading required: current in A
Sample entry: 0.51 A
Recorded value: 20 A
